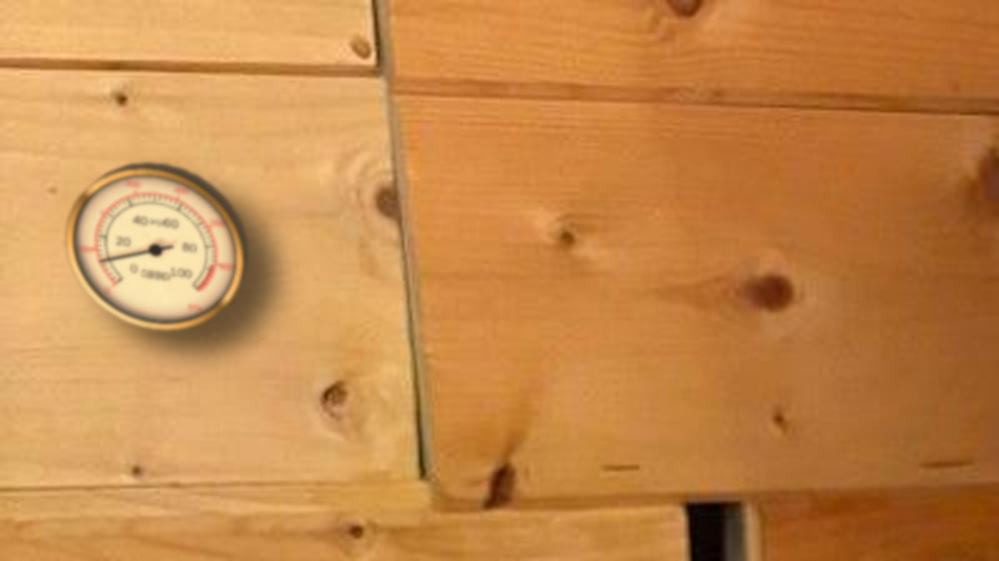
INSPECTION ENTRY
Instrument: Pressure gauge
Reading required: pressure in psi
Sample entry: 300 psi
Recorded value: 10 psi
